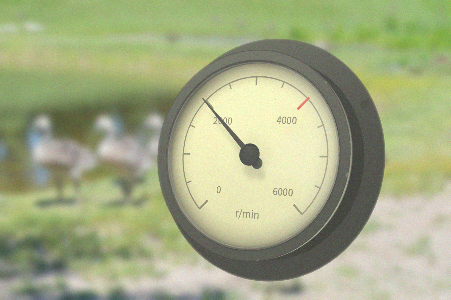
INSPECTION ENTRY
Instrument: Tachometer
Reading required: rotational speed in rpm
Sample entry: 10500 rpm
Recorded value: 2000 rpm
